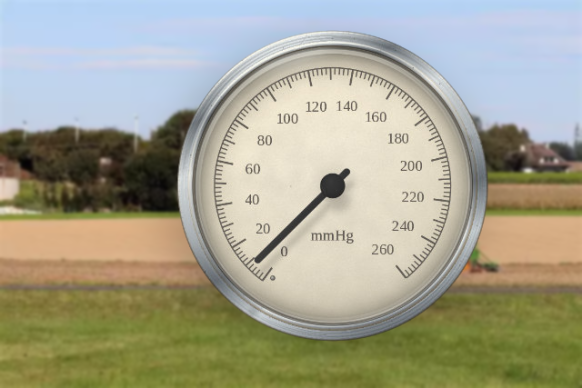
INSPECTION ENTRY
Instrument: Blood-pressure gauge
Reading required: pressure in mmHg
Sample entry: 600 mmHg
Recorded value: 8 mmHg
